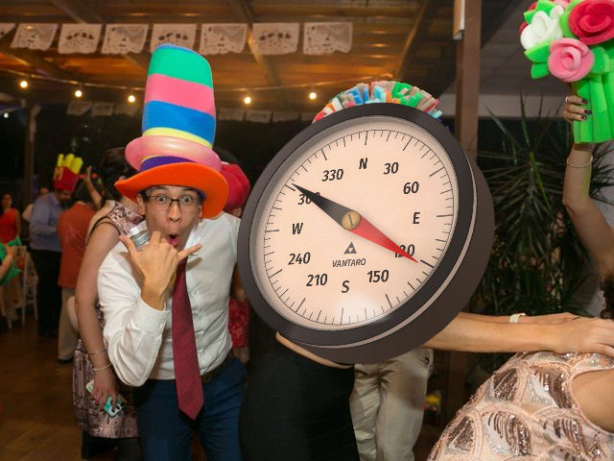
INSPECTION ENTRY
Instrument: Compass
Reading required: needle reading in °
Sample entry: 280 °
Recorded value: 122.5 °
